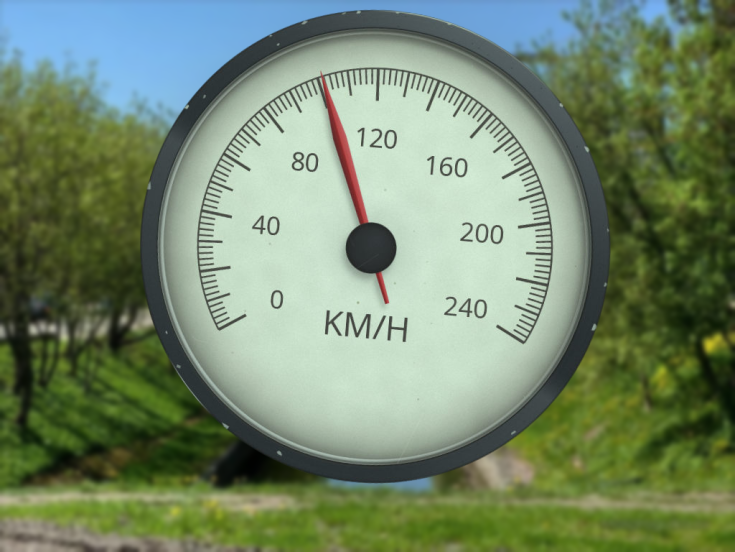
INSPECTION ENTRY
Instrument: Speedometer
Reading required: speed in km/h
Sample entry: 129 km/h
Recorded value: 102 km/h
